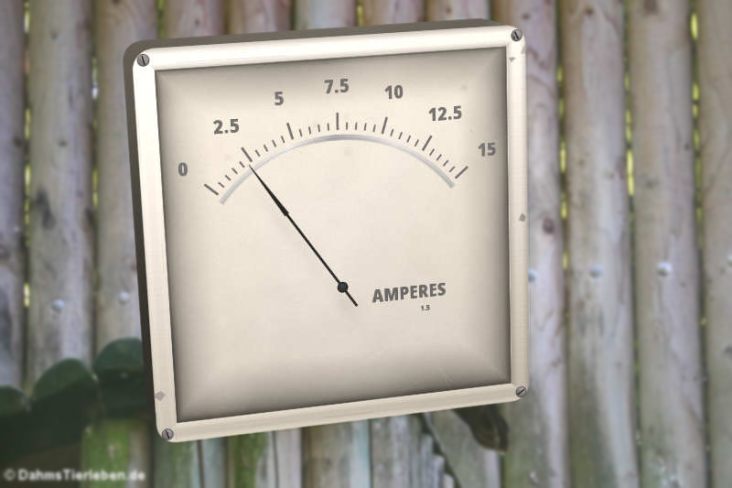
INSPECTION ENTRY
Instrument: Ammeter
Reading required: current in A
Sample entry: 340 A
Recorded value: 2.25 A
